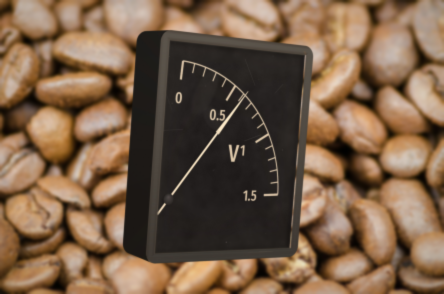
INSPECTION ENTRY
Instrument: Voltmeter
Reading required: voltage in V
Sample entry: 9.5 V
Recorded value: 0.6 V
